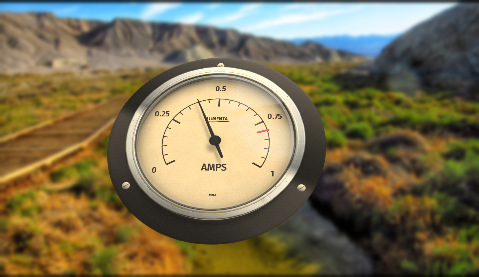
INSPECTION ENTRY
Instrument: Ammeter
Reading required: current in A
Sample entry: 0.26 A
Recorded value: 0.4 A
